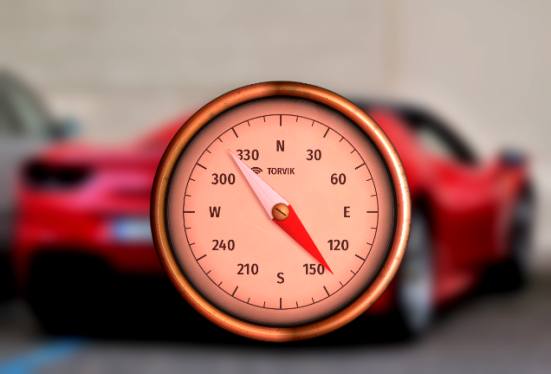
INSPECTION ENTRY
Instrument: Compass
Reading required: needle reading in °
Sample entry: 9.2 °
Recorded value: 140 °
